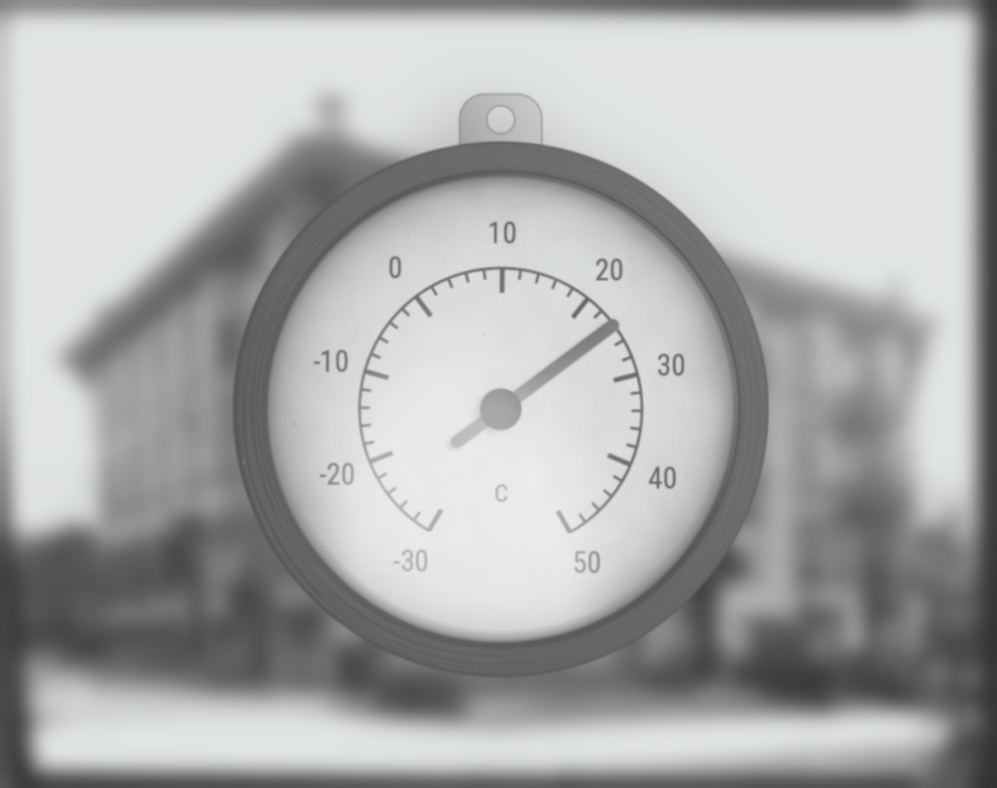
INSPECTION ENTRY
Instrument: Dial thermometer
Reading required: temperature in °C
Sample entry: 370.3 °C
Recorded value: 24 °C
